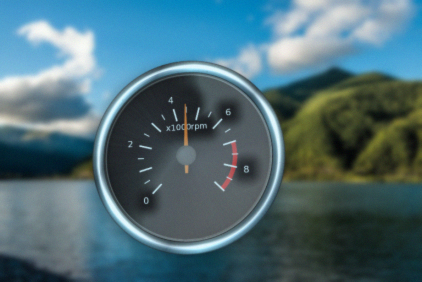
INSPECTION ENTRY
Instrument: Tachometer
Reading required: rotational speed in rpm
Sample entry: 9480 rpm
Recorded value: 4500 rpm
